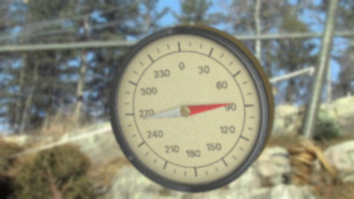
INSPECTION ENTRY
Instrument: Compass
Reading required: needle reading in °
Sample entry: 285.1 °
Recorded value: 85 °
